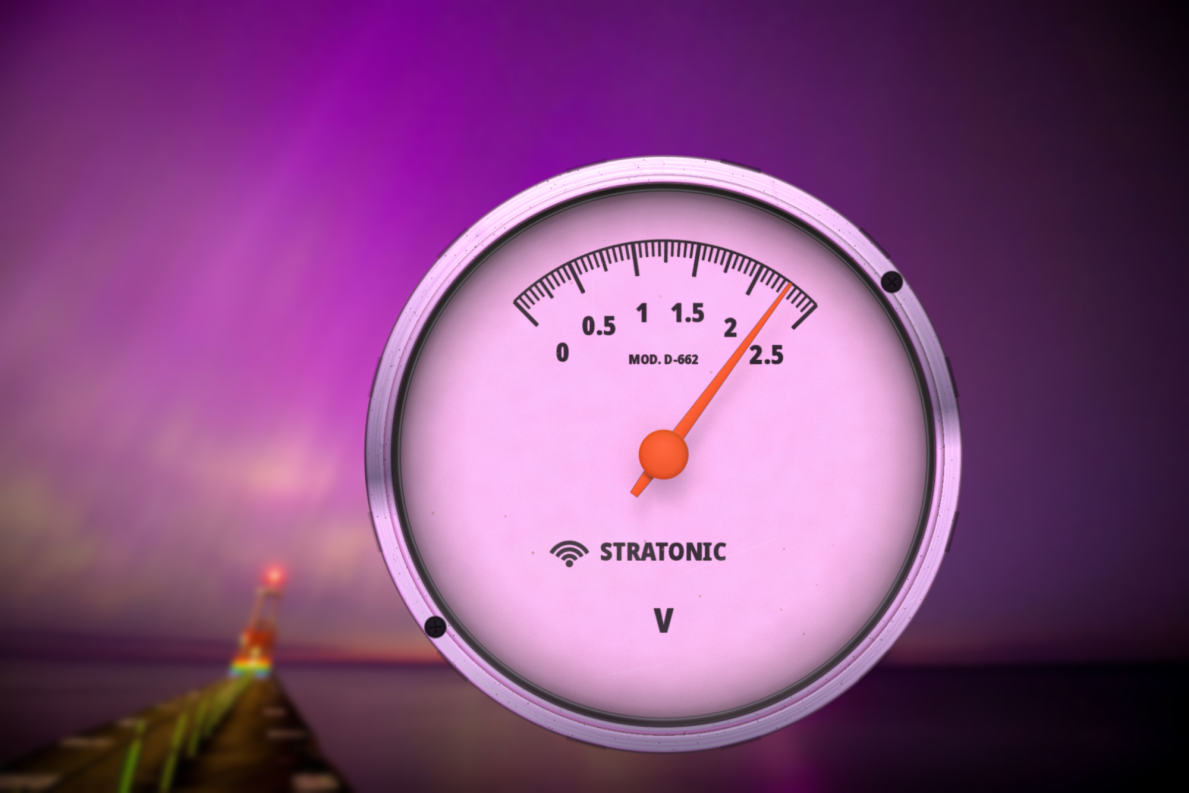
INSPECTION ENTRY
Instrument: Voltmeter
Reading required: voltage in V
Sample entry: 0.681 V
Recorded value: 2.25 V
